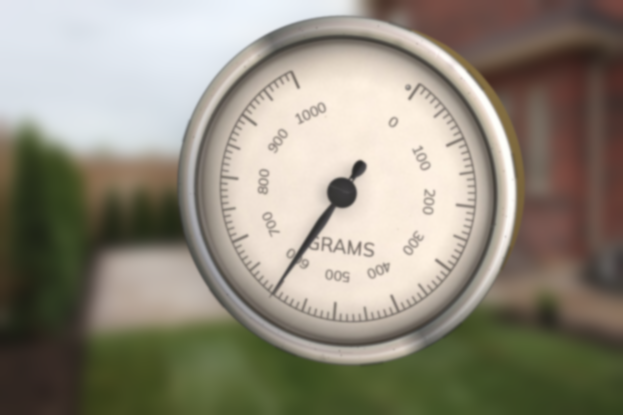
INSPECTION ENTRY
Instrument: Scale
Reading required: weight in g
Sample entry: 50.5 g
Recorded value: 600 g
